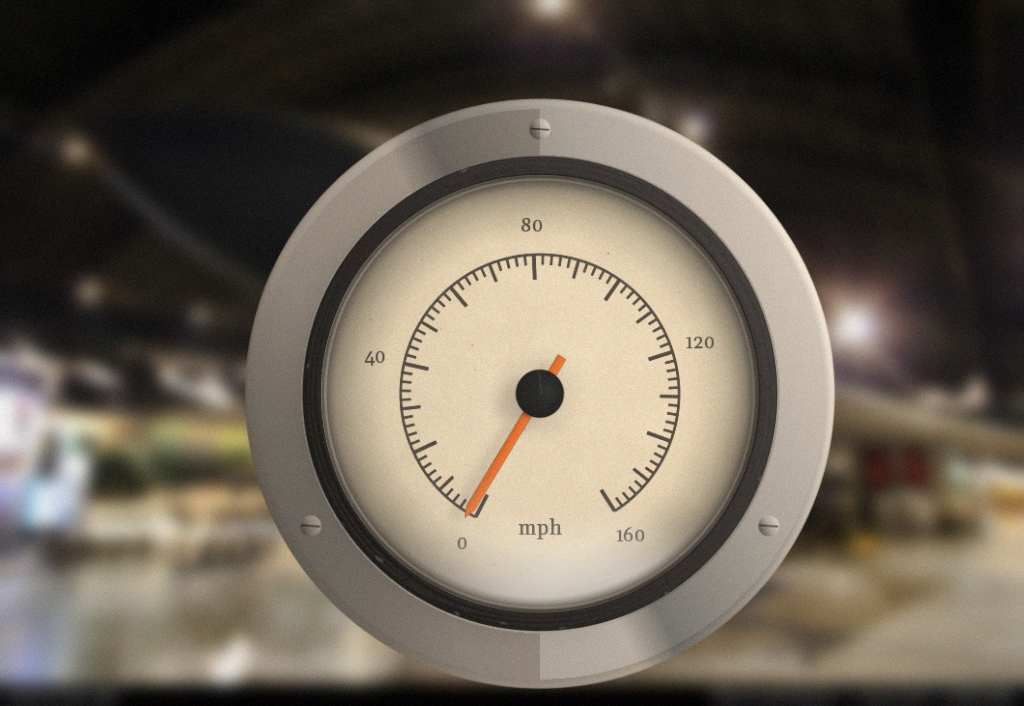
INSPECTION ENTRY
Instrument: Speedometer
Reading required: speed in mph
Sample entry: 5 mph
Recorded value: 2 mph
